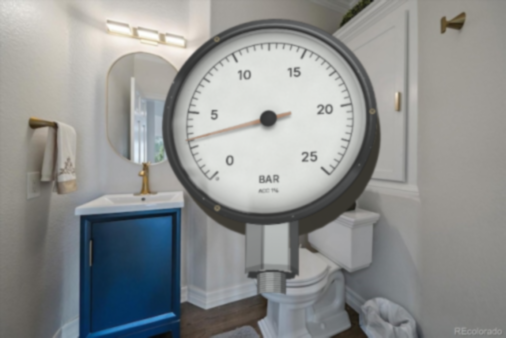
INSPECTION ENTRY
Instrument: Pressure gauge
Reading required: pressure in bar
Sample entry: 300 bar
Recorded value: 3 bar
